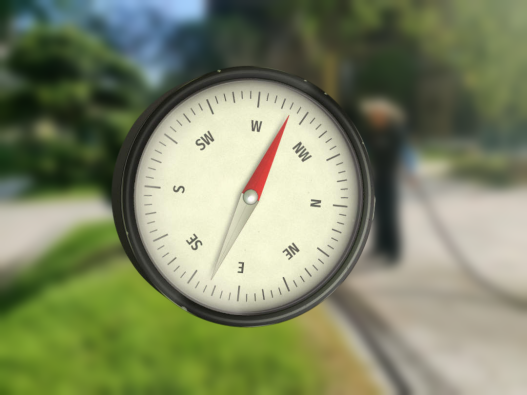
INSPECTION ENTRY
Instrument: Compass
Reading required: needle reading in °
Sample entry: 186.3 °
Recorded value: 290 °
